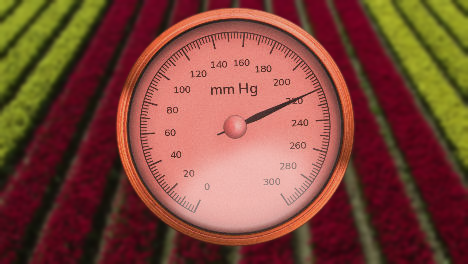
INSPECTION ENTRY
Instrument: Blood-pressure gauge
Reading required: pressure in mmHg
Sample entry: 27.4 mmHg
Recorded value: 220 mmHg
